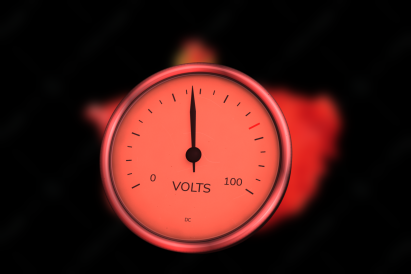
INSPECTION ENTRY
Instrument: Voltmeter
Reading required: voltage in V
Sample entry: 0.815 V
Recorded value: 47.5 V
